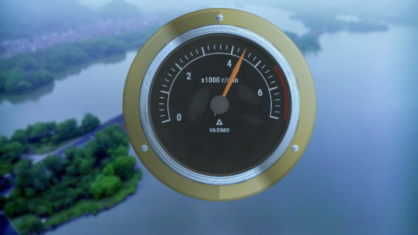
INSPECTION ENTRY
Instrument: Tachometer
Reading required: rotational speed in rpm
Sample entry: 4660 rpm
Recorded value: 4400 rpm
